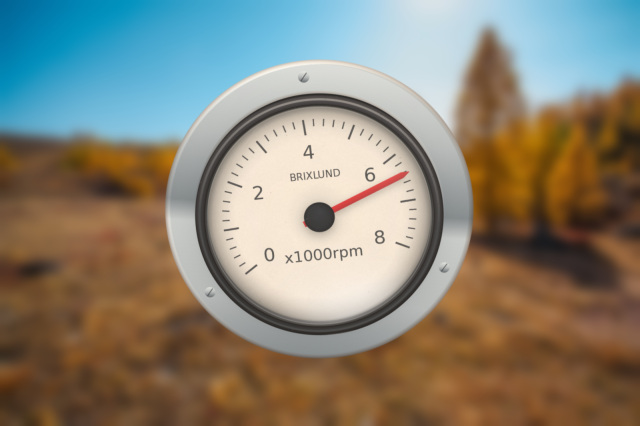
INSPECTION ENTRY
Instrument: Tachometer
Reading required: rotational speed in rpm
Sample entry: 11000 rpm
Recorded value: 6400 rpm
